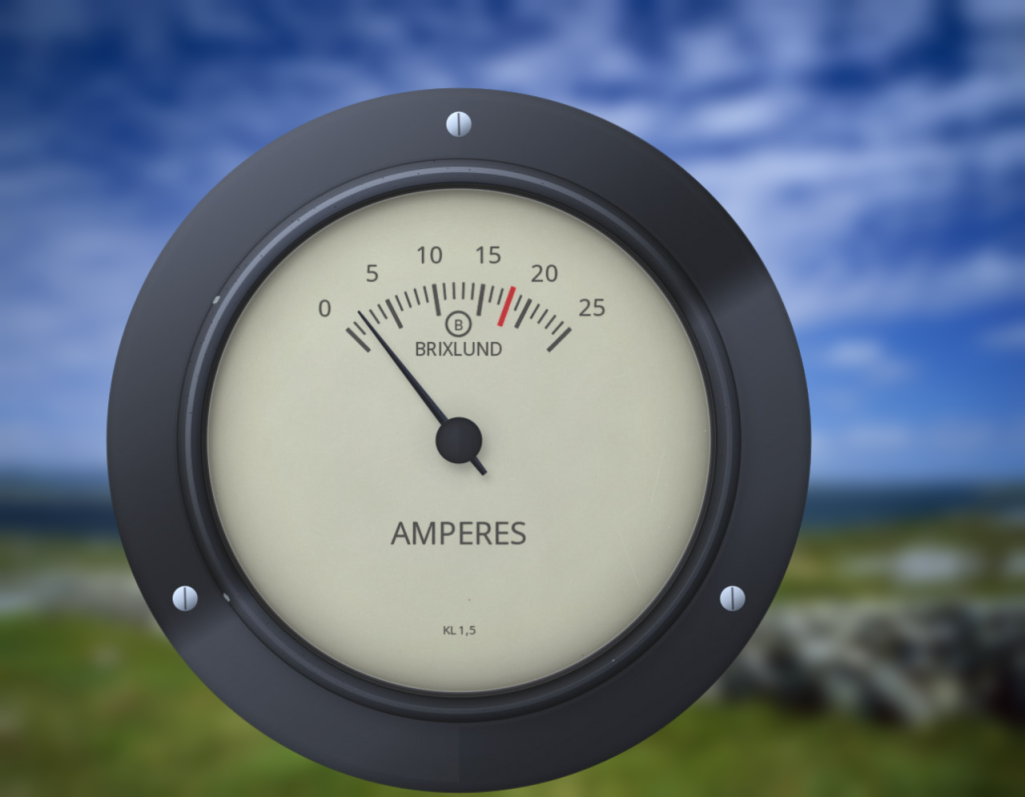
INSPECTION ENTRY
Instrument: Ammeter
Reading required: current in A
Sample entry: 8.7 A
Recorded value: 2 A
